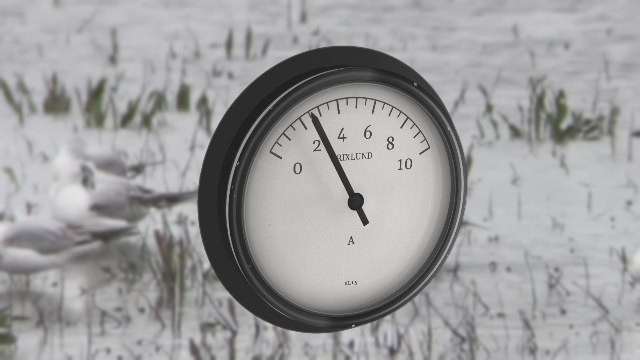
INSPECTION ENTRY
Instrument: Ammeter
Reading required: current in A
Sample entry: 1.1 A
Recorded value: 2.5 A
